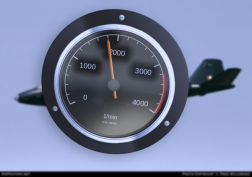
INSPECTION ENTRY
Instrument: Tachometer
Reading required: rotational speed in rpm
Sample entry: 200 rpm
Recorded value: 1800 rpm
